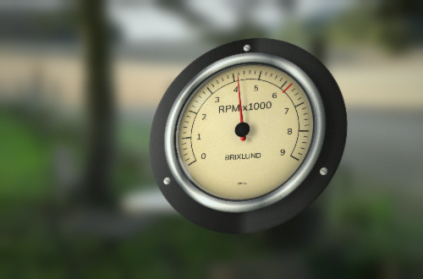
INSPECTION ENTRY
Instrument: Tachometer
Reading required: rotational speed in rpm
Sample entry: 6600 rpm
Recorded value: 4200 rpm
